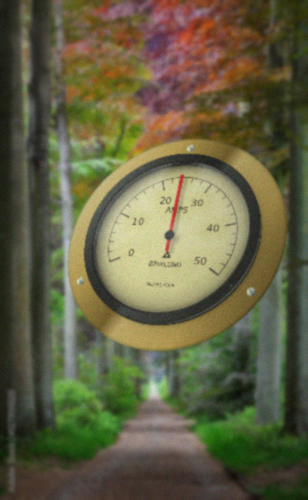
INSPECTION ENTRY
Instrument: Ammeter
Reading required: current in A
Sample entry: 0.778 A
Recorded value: 24 A
